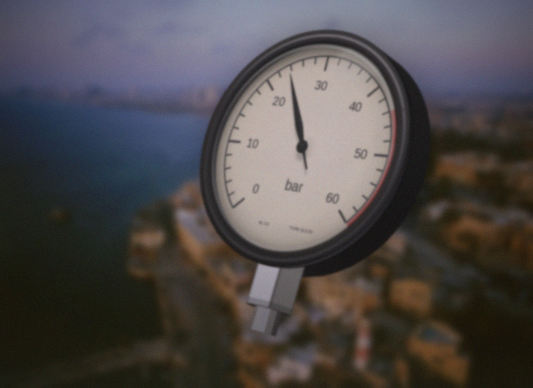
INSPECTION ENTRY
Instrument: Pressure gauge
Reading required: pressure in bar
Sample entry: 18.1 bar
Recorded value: 24 bar
